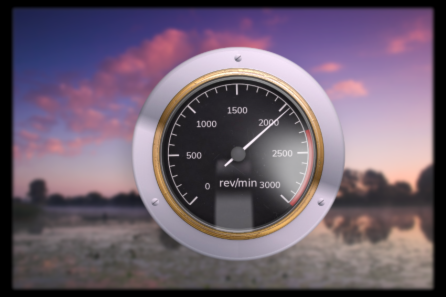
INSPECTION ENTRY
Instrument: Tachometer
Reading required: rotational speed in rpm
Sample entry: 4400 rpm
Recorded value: 2050 rpm
